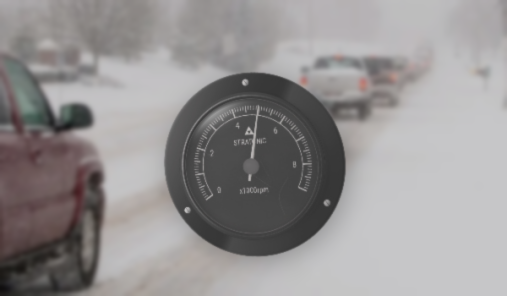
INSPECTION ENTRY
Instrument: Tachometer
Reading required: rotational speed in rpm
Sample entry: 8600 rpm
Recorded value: 5000 rpm
